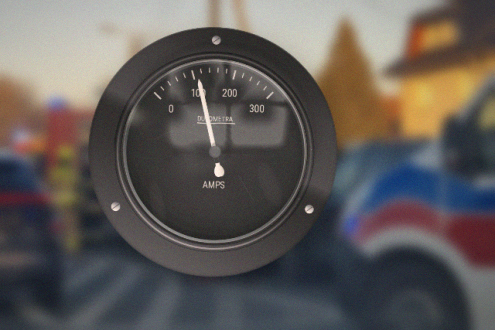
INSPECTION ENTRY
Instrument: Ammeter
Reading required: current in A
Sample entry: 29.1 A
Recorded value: 110 A
